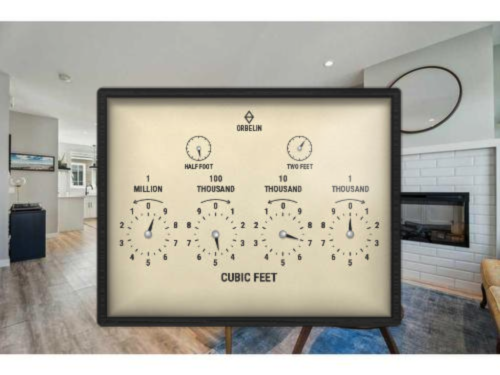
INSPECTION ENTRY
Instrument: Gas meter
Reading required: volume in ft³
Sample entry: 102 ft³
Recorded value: 947000 ft³
